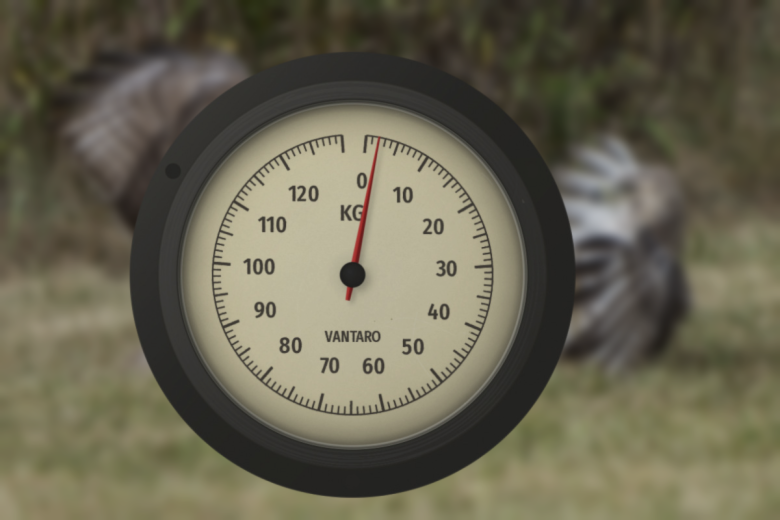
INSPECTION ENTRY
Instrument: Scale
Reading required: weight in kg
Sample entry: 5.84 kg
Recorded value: 2 kg
